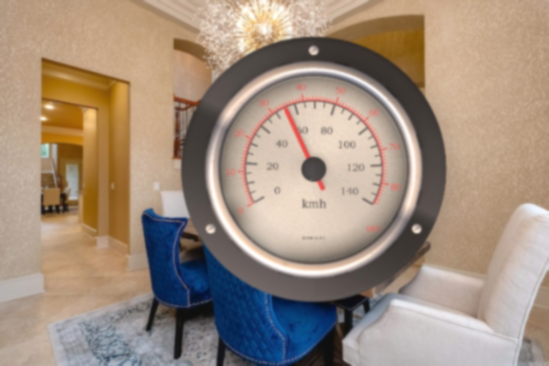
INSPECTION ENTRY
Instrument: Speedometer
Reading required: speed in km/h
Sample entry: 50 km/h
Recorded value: 55 km/h
